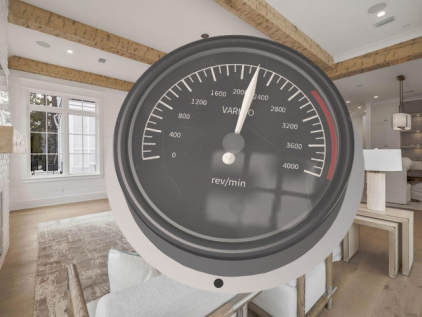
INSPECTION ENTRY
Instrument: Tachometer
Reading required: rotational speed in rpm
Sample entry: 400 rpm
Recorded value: 2200 rpm
